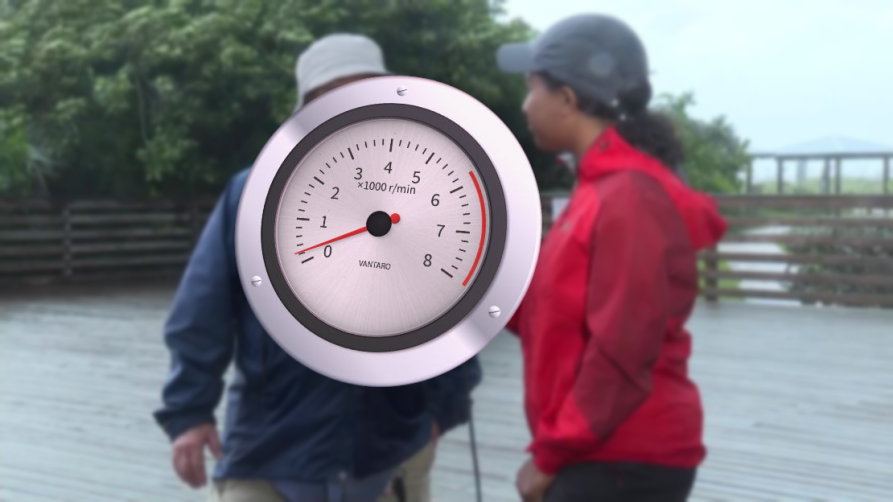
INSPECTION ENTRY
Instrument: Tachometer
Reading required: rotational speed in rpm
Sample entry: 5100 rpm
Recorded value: 200 rpm
